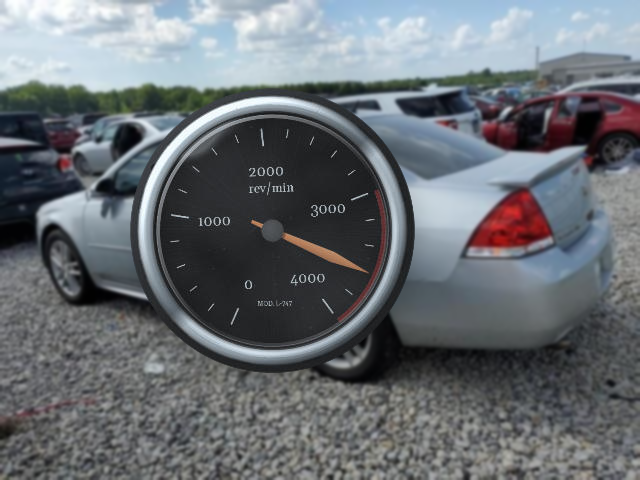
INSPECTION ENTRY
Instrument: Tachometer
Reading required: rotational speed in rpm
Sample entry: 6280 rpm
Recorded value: 3600 rpm
